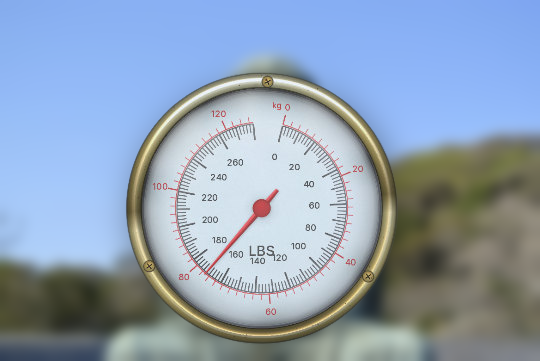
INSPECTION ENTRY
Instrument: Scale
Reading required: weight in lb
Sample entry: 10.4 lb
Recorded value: 170 lb
